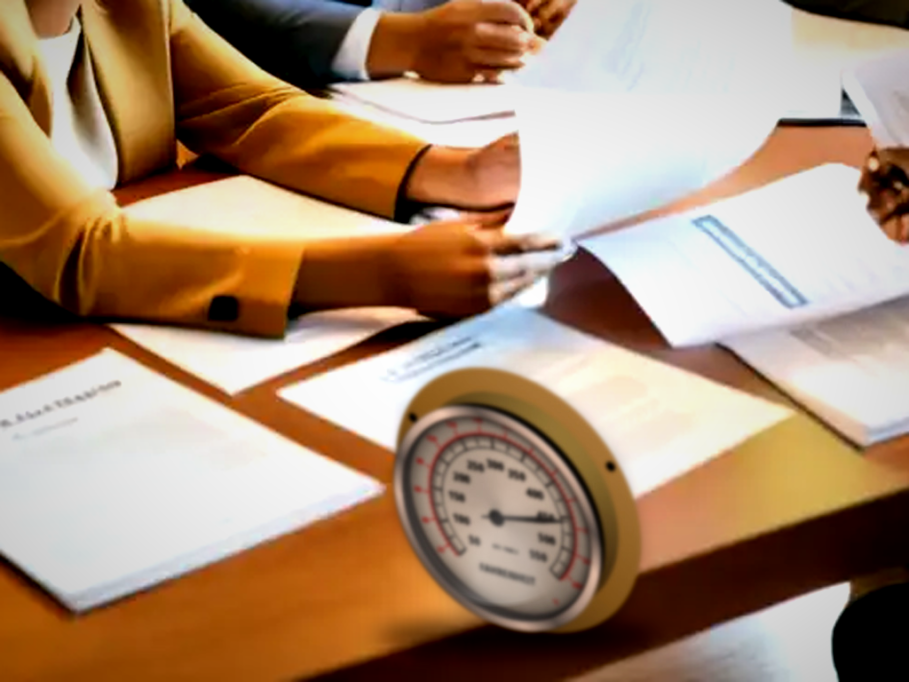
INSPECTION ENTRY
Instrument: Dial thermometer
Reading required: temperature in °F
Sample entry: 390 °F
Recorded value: 450 °F
